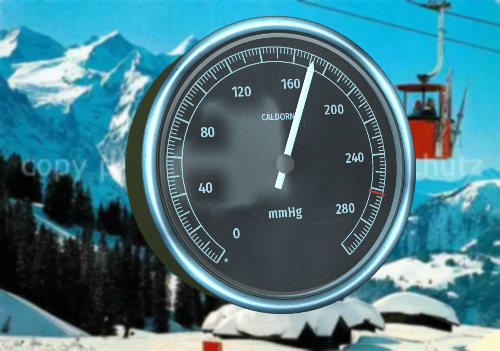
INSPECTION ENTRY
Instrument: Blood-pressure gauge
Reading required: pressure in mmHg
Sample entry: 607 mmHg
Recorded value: 170 mmHg
